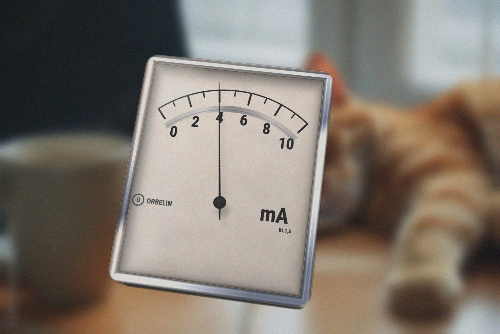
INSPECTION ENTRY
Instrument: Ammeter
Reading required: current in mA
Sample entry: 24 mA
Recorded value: 4 mA
